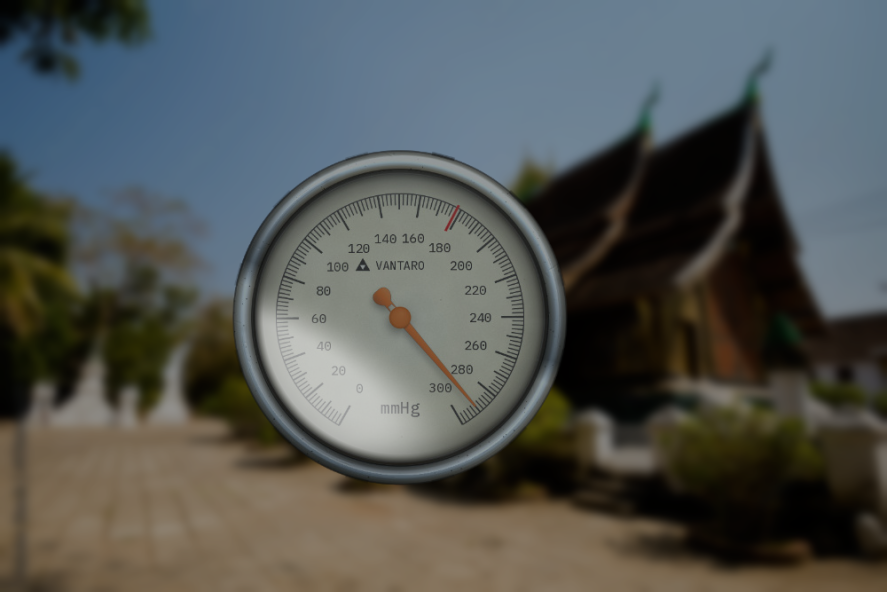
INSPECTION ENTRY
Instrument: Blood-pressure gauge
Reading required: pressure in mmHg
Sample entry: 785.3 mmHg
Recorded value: 290 mmHg
